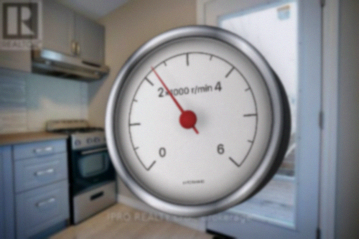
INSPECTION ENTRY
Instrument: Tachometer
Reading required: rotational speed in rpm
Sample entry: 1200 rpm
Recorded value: 2250 rpm
